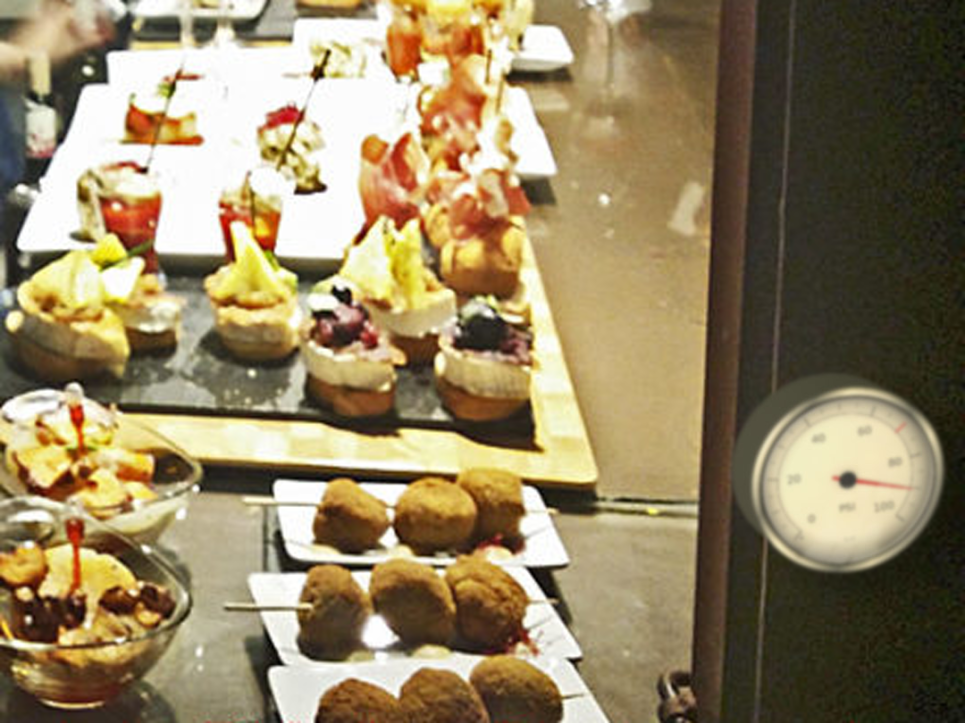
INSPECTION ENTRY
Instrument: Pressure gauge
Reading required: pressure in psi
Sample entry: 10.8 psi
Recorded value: 90 psi
